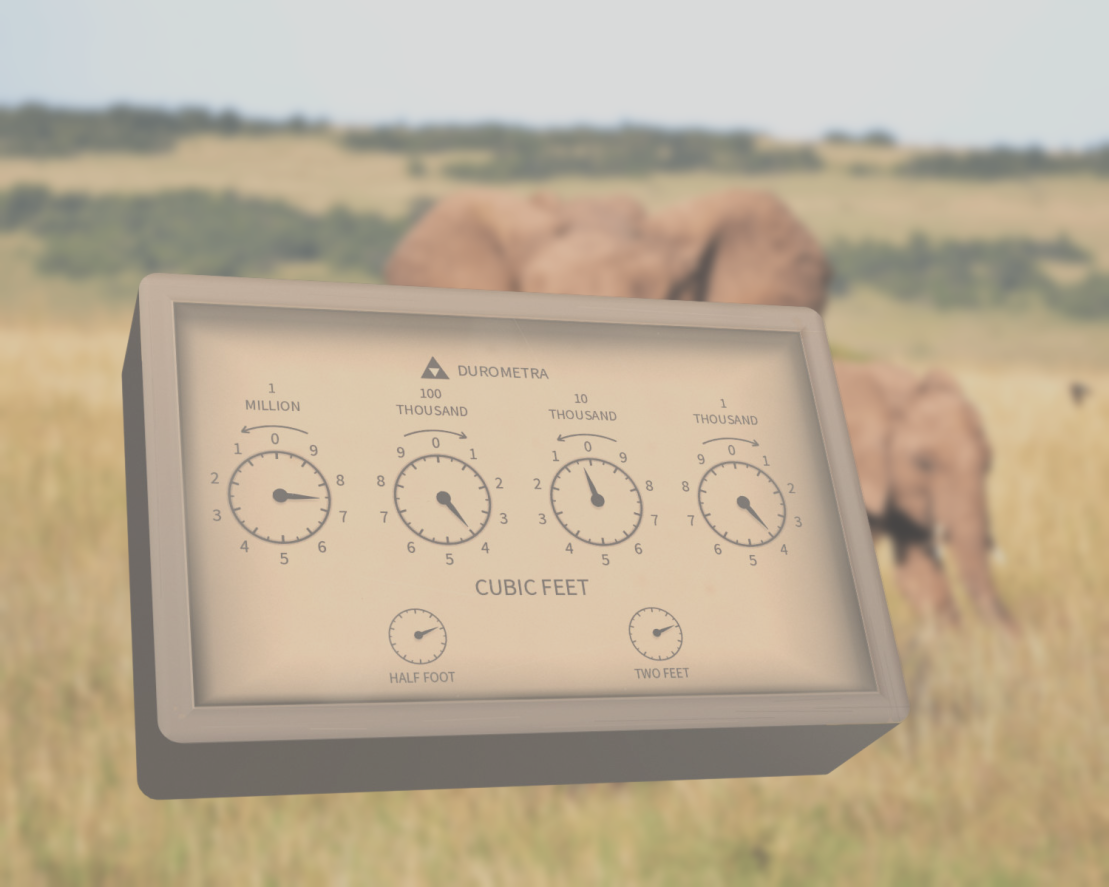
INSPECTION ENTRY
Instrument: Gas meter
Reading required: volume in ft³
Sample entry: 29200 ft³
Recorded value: 740400 ft³
